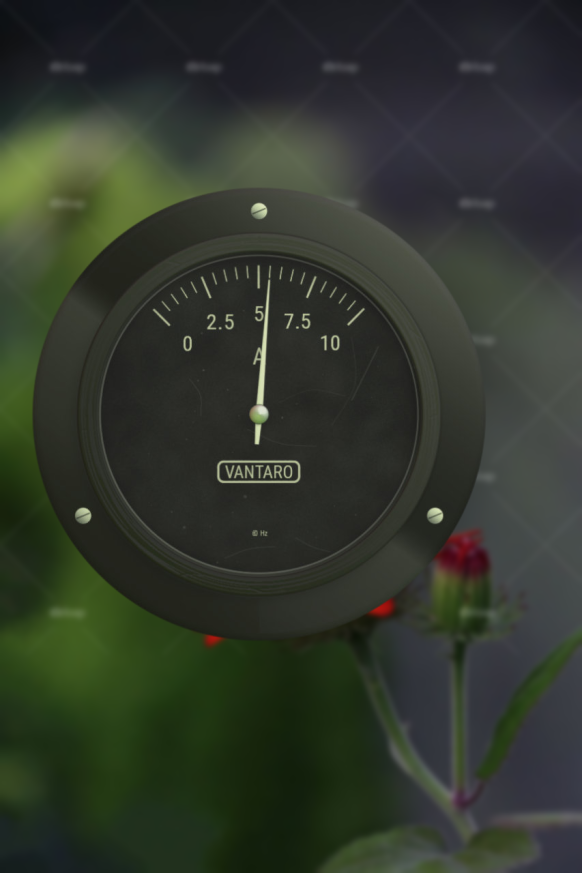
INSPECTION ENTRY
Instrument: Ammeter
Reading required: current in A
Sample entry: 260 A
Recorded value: 5.5 A
